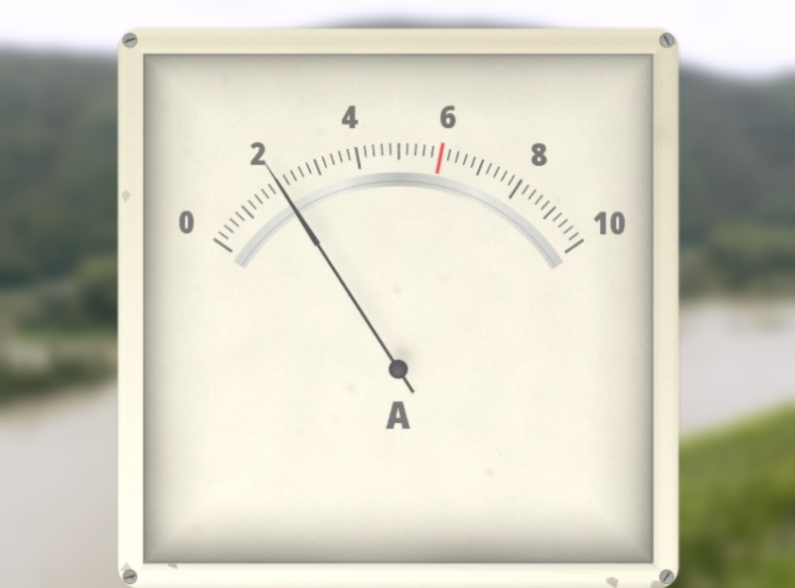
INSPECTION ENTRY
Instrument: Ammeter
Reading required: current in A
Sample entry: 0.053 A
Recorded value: 2 A
